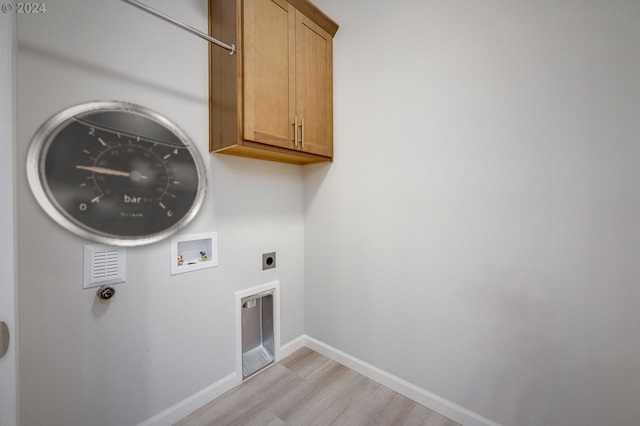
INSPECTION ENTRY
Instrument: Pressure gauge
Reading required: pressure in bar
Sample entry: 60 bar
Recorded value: 1 bar
